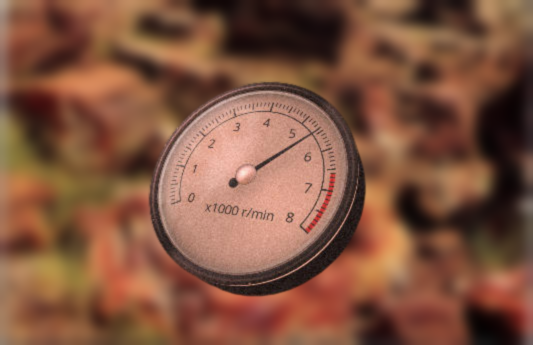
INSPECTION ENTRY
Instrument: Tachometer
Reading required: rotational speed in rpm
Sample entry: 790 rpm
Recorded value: 5500 rpm
